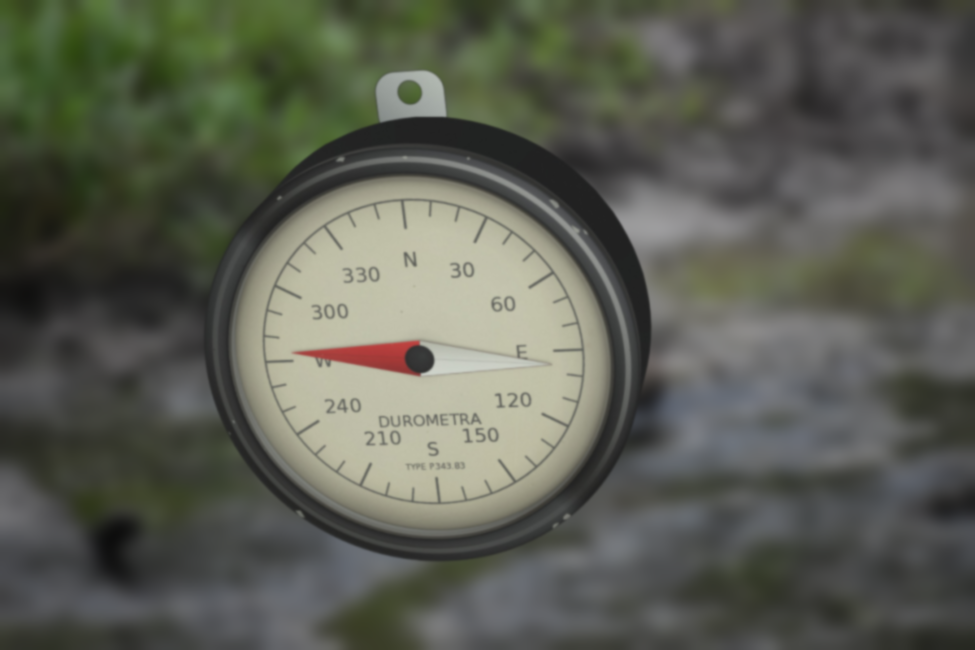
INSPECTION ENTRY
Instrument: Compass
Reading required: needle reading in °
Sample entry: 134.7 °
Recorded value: 275 °
